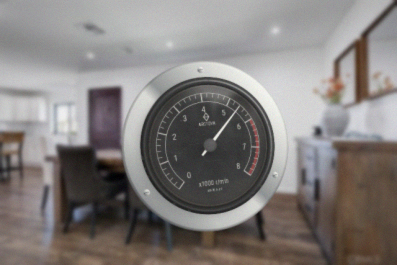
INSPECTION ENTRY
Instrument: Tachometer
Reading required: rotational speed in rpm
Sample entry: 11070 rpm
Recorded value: 5400 rpm
